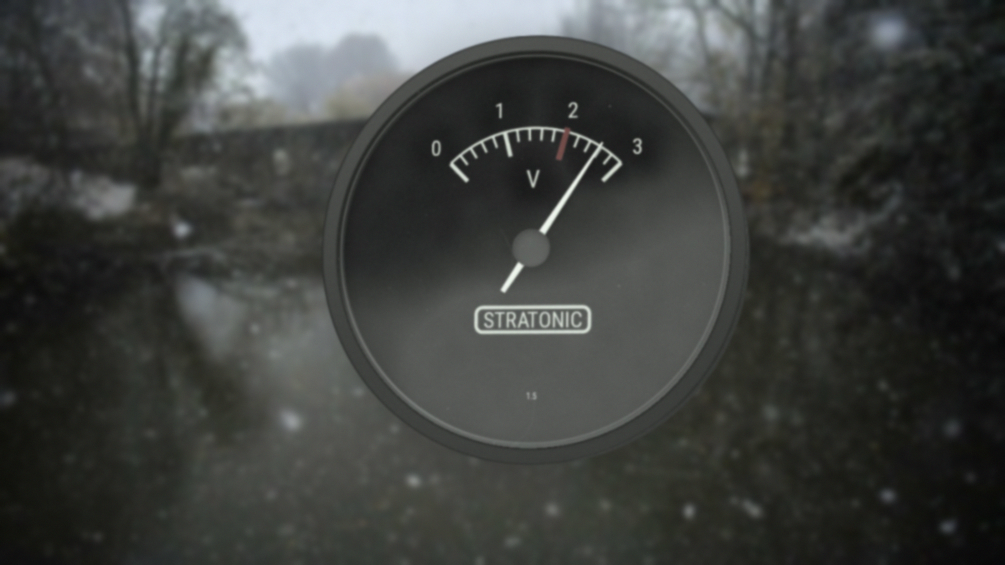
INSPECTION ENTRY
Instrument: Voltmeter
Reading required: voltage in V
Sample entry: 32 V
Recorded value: 2.6 V
